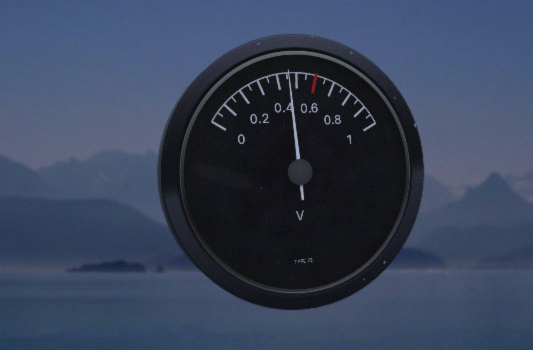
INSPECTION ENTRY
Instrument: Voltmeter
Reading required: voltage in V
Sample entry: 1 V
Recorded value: 0.45 V
